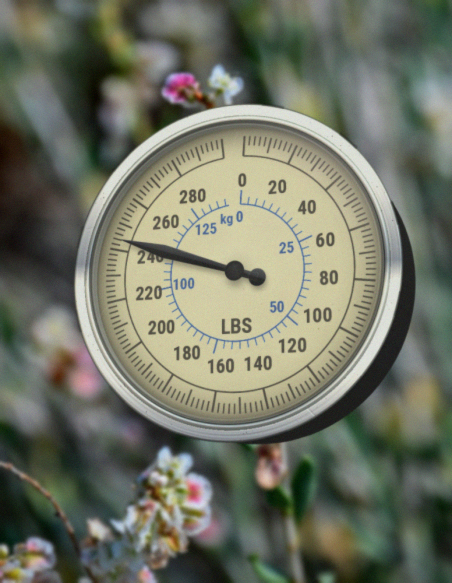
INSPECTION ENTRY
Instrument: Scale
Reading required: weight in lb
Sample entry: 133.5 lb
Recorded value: 244 lb
